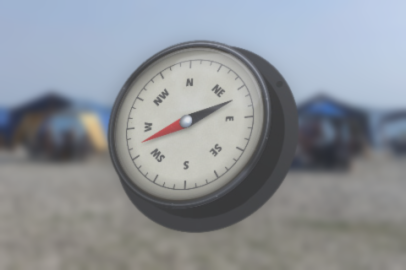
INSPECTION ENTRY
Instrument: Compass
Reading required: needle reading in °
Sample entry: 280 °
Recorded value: 250 °
